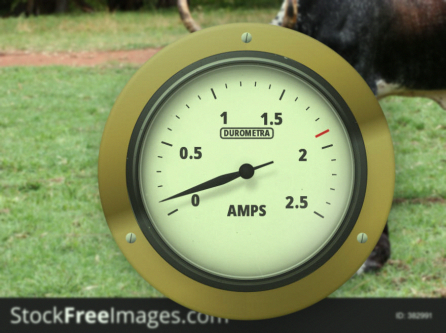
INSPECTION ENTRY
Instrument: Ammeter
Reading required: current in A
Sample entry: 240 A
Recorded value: 0.1 A
